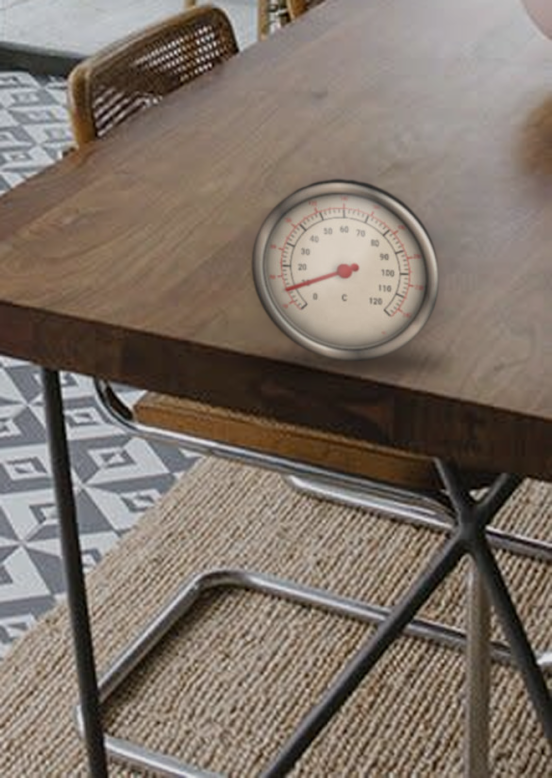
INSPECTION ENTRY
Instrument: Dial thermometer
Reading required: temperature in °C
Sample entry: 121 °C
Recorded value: 10 °C
